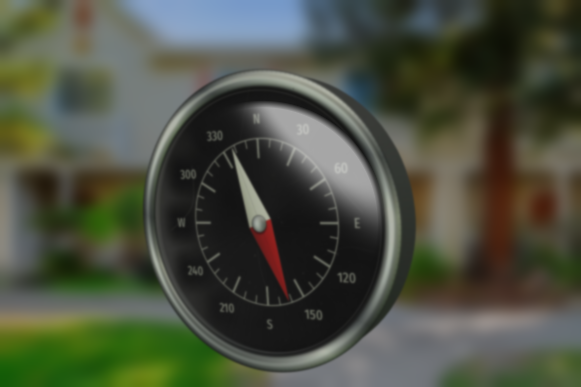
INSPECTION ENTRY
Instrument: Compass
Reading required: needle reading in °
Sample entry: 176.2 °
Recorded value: 160 °
